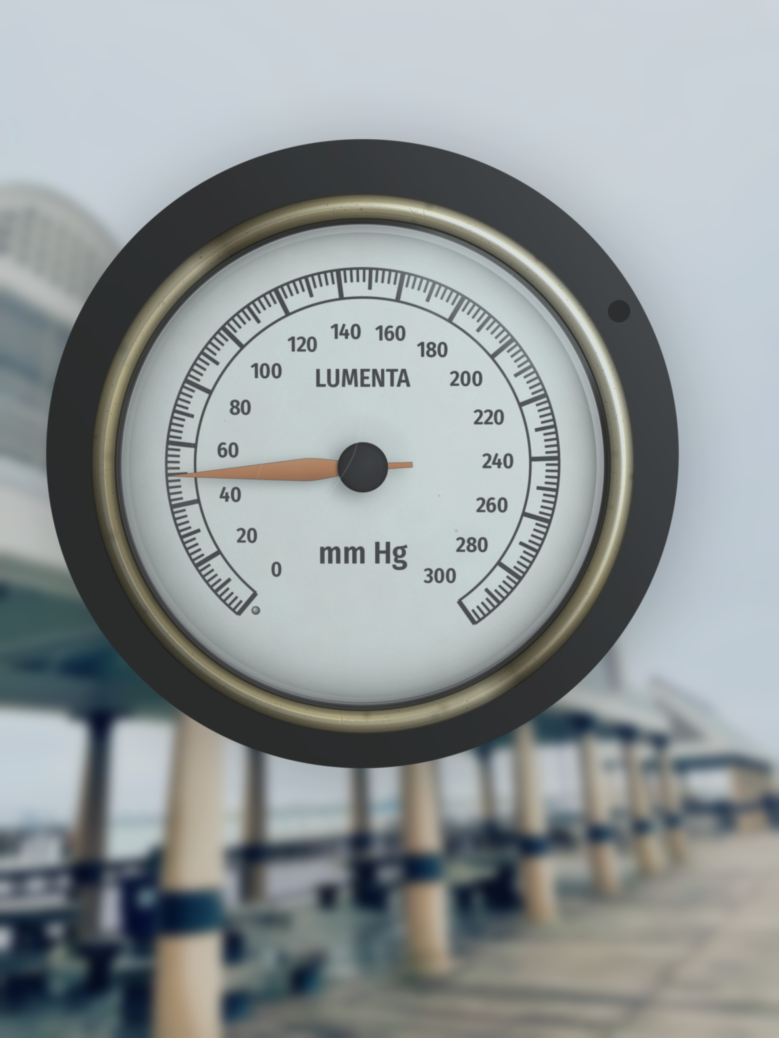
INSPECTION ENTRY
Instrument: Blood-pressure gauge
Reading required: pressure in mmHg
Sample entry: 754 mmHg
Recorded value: 50 mmHg
